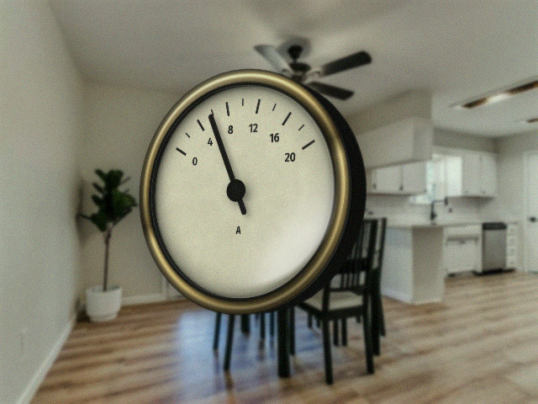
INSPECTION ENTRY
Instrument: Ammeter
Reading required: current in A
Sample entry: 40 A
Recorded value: 6 A
